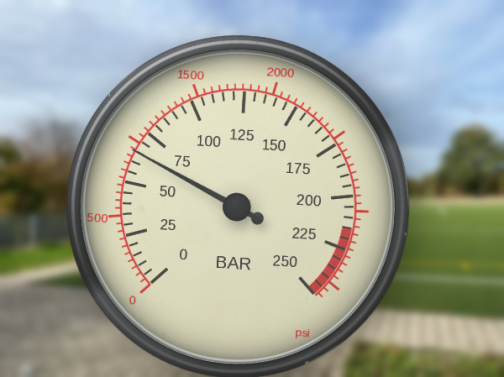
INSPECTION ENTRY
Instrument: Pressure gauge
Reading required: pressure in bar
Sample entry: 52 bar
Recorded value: 65 bar
